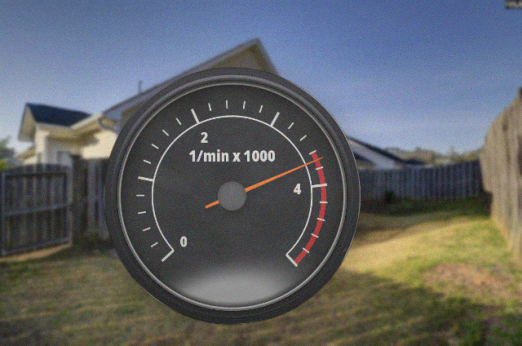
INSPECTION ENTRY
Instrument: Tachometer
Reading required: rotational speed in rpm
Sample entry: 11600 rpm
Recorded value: 3700 rpm
